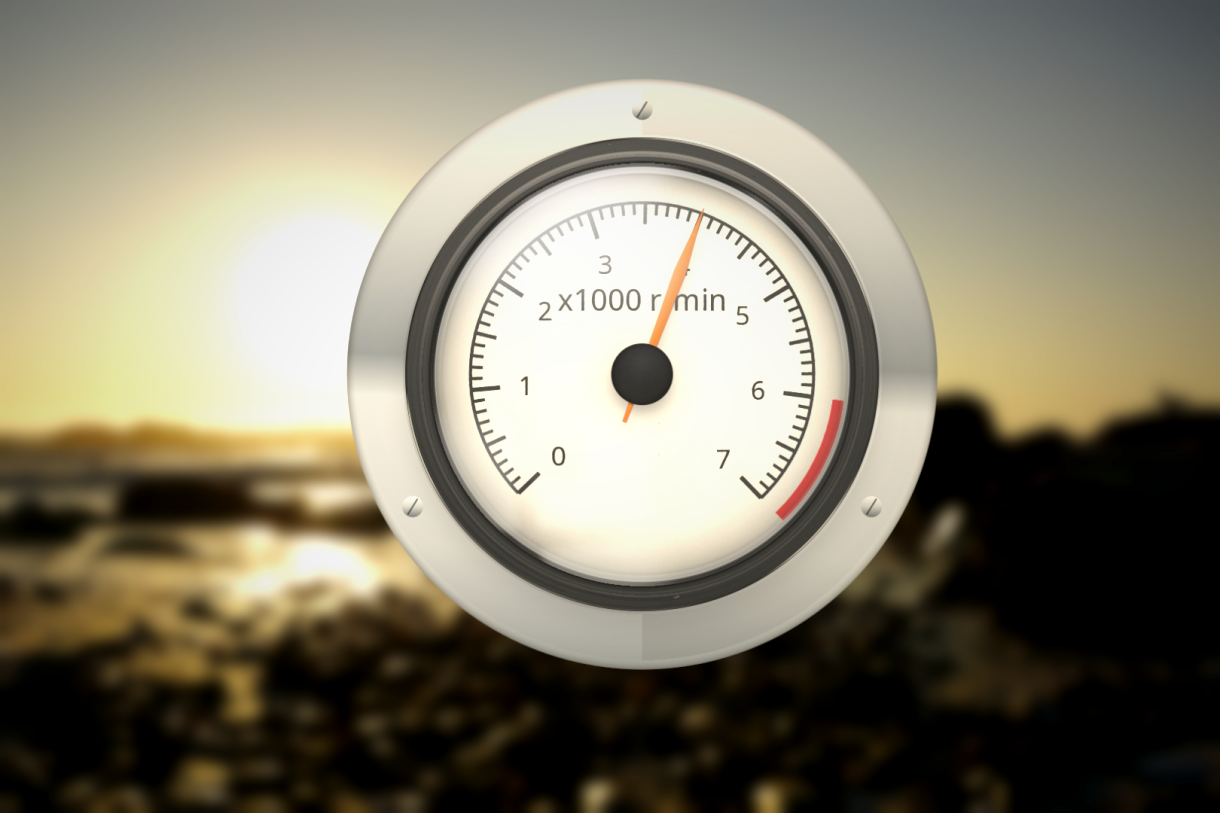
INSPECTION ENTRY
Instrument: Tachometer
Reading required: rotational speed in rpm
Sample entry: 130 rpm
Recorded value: 4000 rpm
